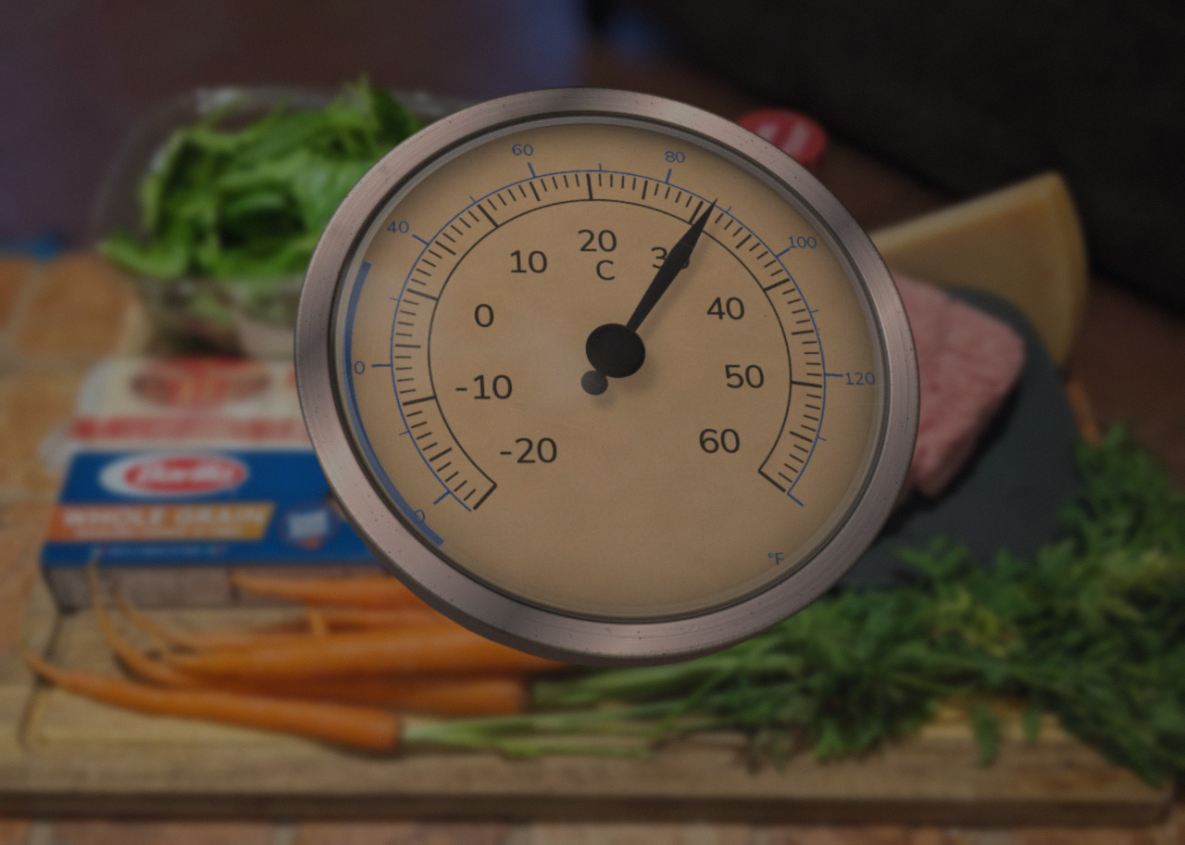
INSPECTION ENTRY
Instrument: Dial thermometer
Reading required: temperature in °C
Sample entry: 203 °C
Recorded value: 31 °C
